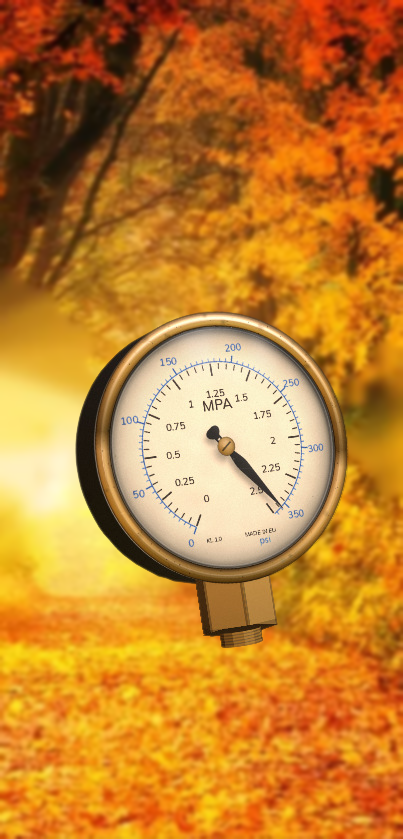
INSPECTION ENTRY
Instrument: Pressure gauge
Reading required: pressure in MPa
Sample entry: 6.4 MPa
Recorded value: 2.45 MPa
